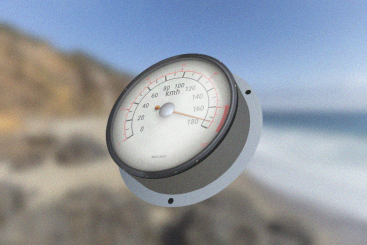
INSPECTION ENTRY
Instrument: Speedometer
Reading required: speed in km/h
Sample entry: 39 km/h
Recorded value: 175 km/h
